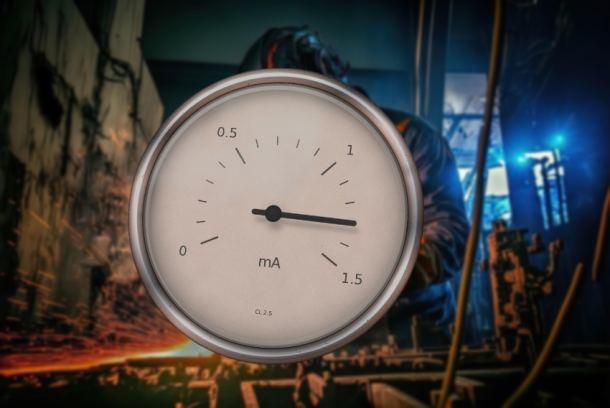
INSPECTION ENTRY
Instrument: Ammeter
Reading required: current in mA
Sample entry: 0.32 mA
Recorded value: 1.3 mA
